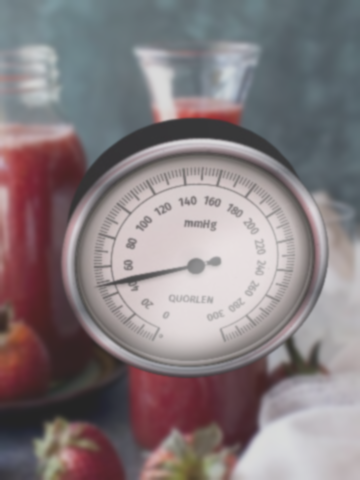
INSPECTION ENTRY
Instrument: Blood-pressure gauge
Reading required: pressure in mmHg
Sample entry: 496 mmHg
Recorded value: 50 mmHg
